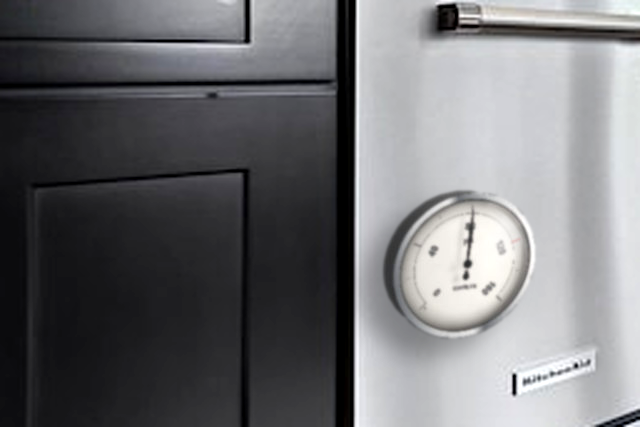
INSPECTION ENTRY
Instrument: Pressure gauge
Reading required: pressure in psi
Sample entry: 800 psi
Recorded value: 80 psi
